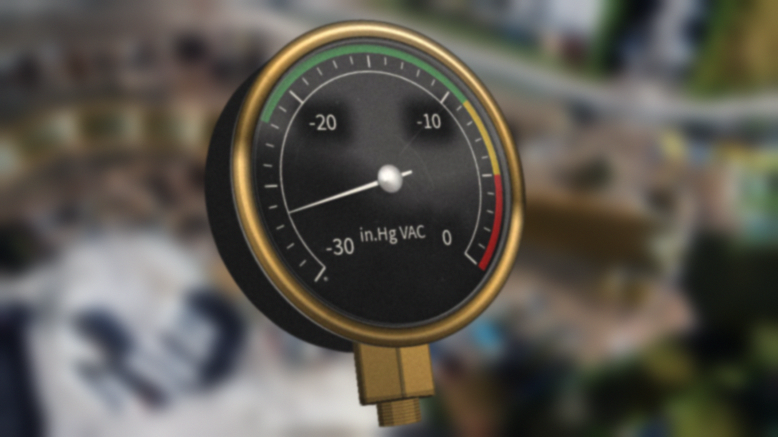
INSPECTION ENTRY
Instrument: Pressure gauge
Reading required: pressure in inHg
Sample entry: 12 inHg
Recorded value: -26.5 inHg
